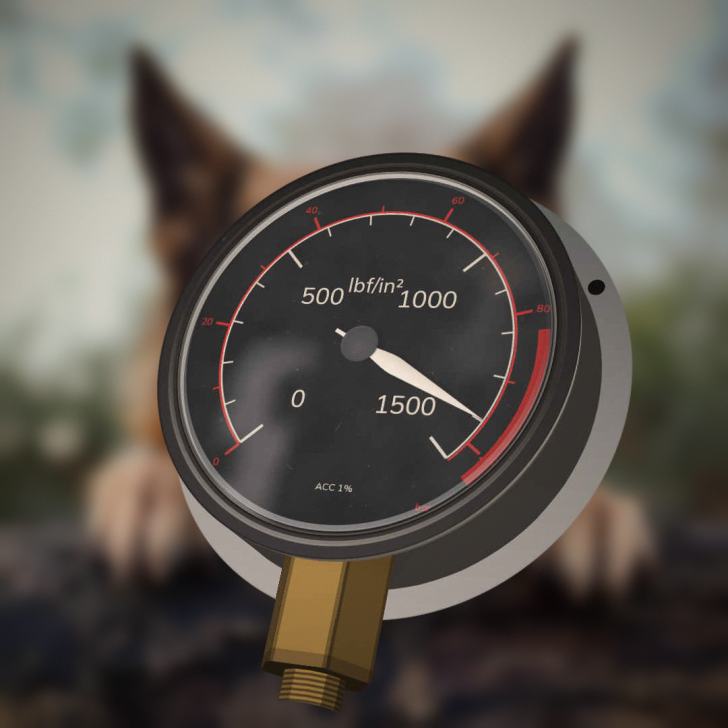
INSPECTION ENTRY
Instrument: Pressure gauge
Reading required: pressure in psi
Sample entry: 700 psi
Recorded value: 1400 psi
